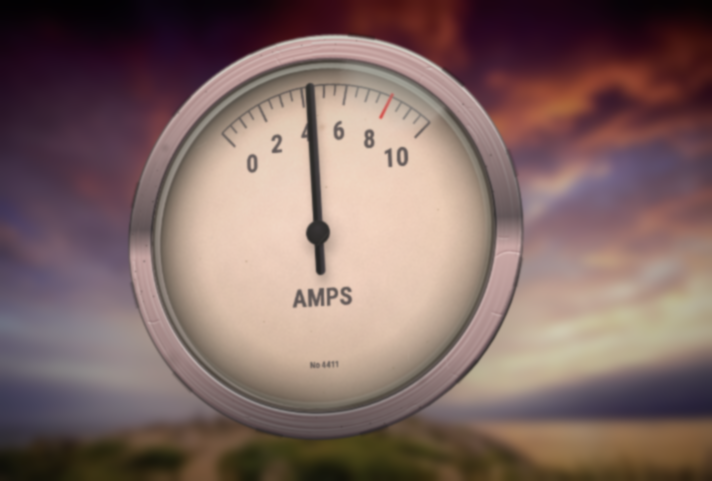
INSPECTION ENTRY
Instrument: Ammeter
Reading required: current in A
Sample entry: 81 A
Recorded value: 4.5 A
